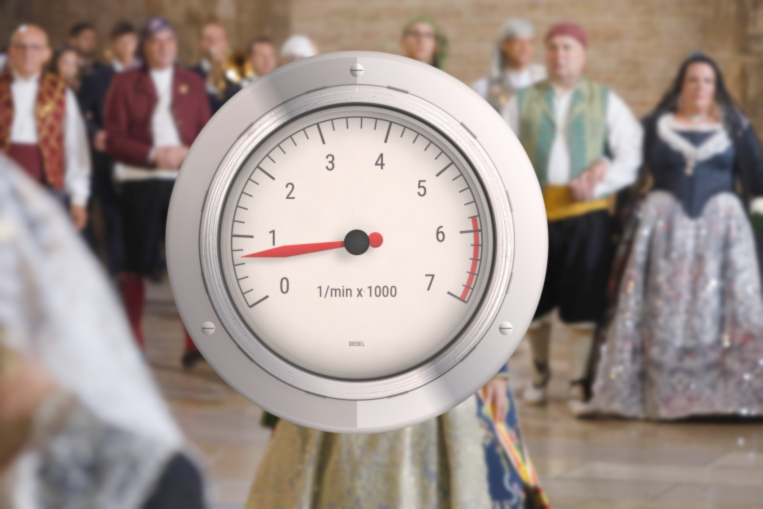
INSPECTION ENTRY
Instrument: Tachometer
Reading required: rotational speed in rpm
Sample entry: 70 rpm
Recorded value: 700 rpm
